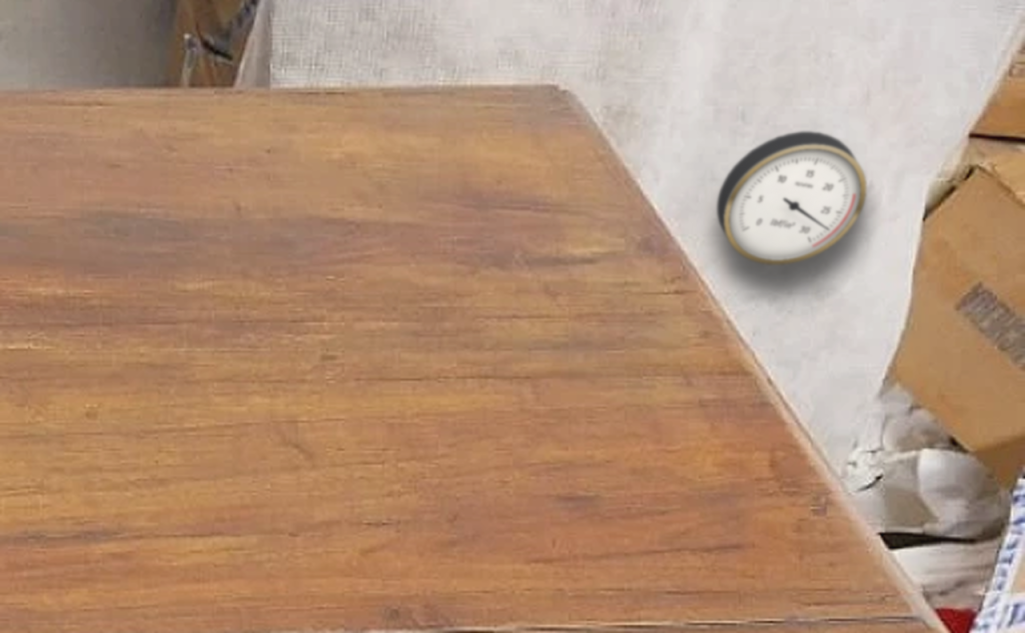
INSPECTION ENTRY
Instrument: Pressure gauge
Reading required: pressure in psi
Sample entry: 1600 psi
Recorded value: 27.5 psi
